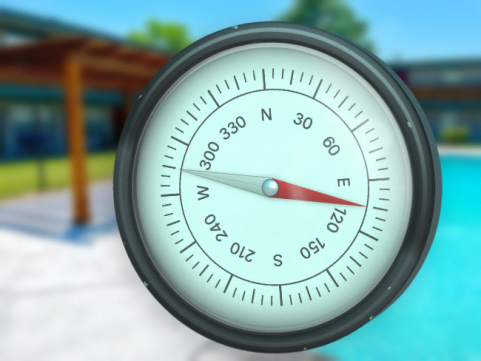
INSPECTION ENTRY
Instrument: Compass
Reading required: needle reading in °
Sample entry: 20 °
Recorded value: 105 °
